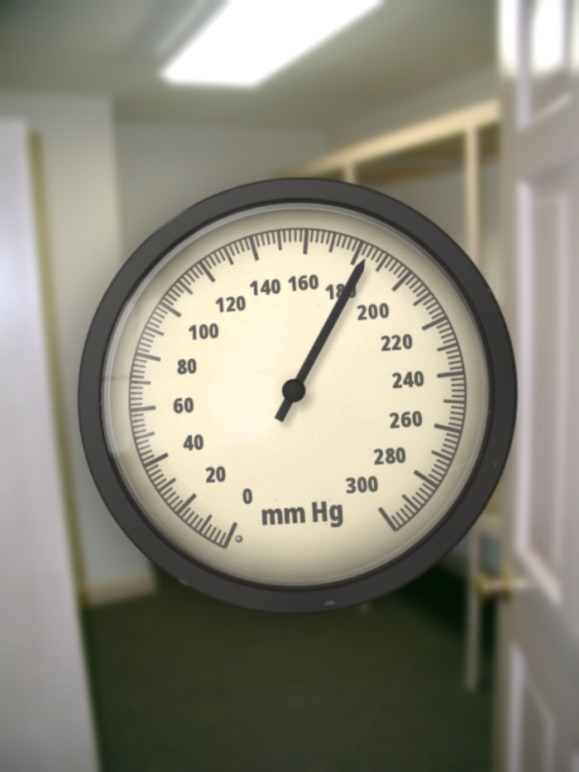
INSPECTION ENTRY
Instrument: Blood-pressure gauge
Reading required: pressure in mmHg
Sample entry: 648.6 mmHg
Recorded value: 184 mmHg
